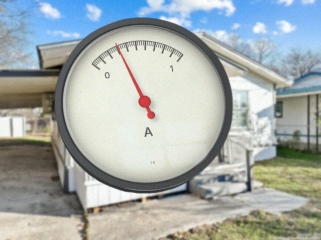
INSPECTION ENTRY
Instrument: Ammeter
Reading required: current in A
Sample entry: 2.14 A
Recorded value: 0.3 A
